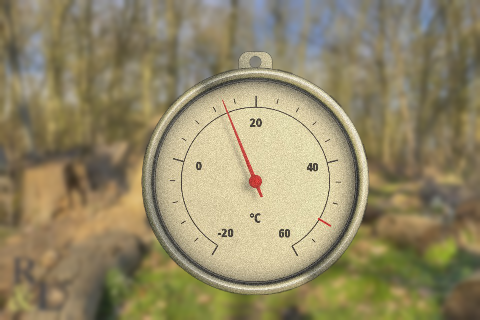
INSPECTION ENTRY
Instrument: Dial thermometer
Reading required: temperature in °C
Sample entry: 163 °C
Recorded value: 14 °C
